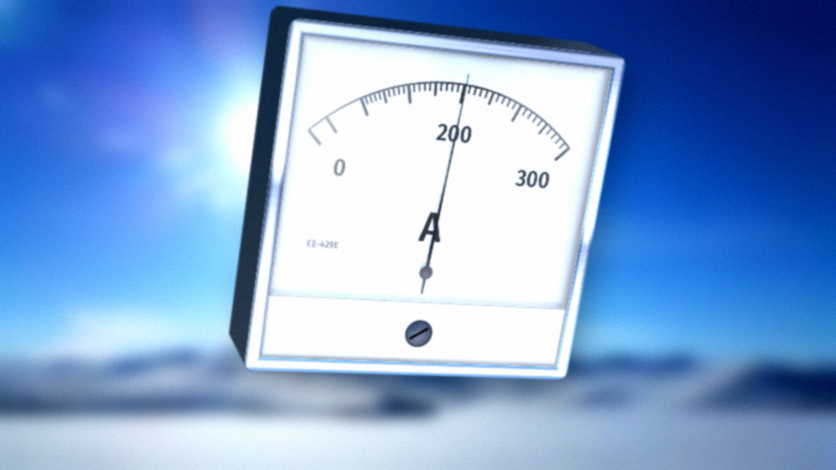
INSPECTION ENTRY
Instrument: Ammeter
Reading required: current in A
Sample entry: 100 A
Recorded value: 200 A
